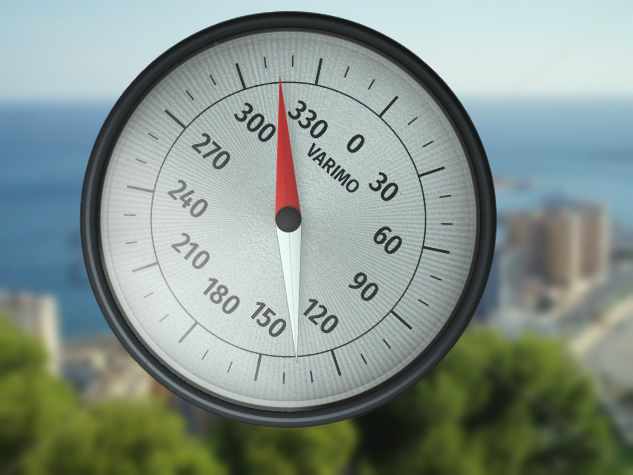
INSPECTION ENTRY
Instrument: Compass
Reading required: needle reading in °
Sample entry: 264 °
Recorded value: 315 °
